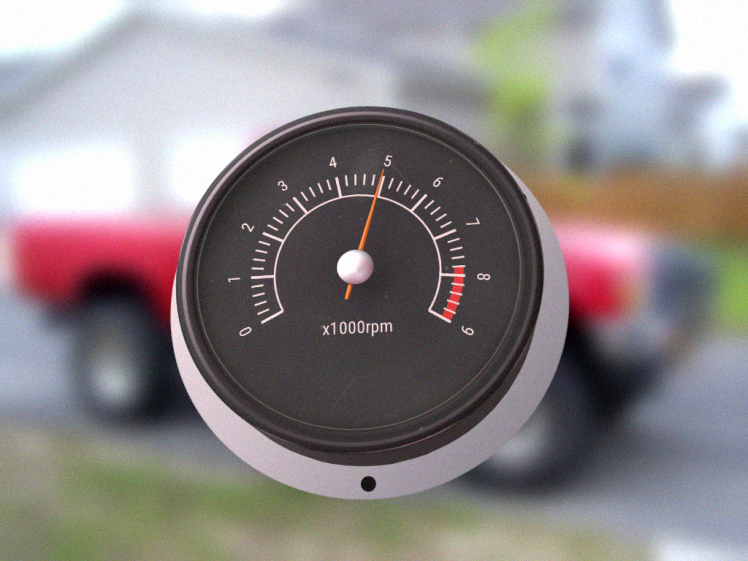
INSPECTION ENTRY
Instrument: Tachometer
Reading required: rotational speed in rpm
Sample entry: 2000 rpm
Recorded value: 5000 rpm
